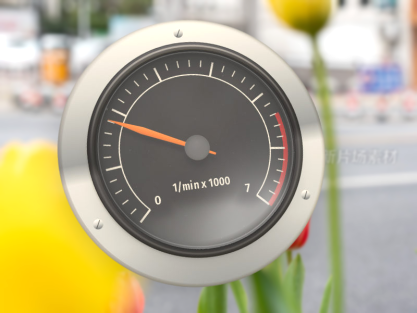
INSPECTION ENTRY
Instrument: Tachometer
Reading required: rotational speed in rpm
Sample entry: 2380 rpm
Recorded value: 1800 rpm
